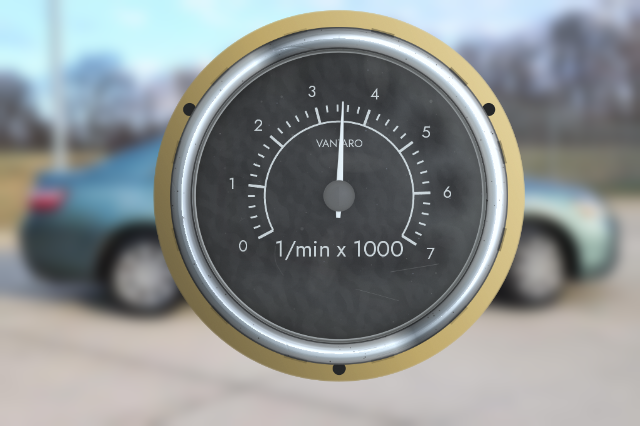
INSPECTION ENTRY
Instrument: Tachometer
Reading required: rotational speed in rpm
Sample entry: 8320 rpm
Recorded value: 3500 rpm
